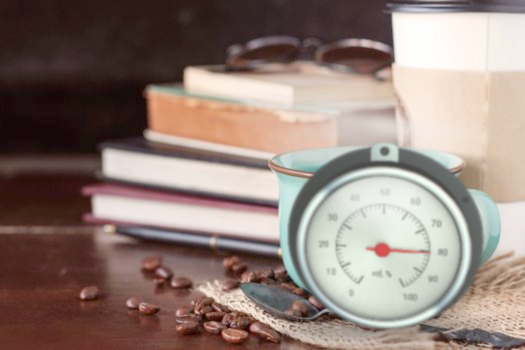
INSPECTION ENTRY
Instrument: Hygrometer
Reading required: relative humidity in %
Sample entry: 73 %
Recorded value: 80 %
